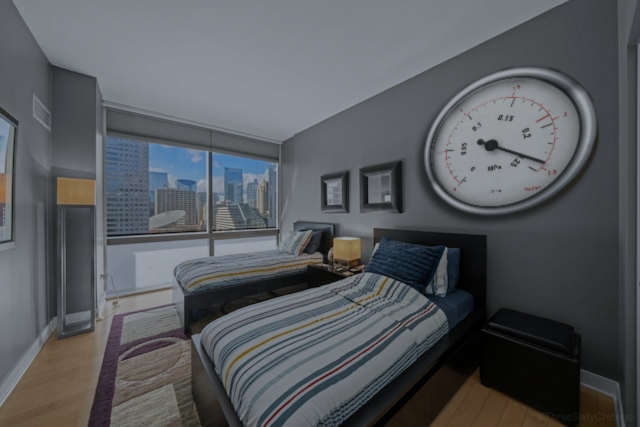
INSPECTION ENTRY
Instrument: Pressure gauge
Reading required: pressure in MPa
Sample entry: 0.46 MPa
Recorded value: 0.24 MPa
